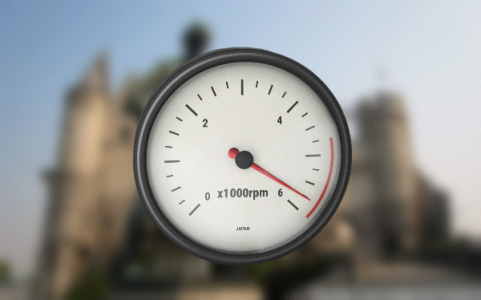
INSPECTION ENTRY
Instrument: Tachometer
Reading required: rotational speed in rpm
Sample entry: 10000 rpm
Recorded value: 5750 rpm
